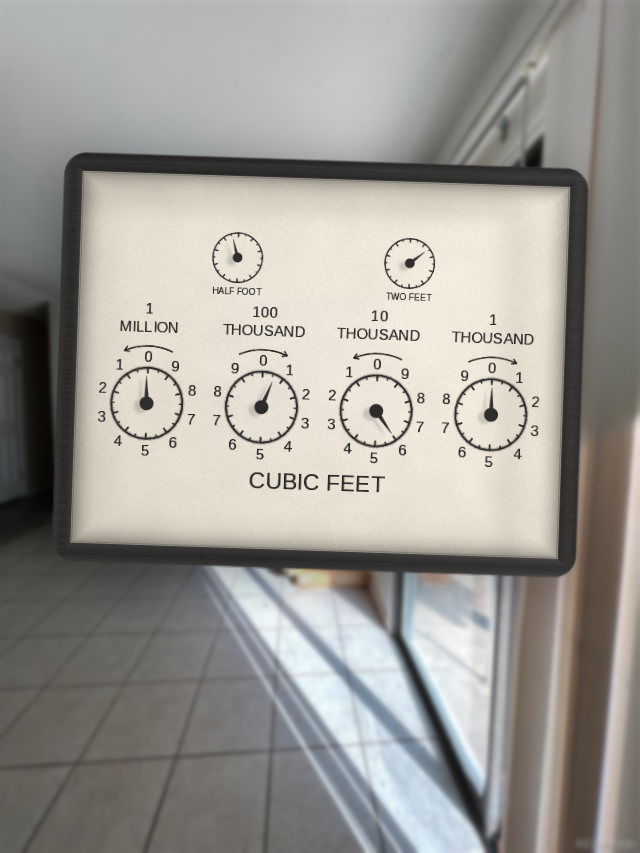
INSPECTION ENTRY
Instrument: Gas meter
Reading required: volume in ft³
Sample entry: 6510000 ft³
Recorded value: 6000 ft³
